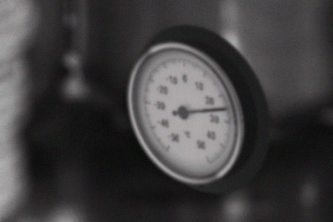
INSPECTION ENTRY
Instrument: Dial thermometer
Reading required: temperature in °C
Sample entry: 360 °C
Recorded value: 25 °C
